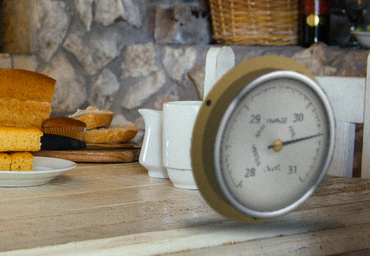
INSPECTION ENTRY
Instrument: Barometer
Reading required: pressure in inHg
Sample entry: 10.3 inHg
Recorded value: 30.4 inHg
